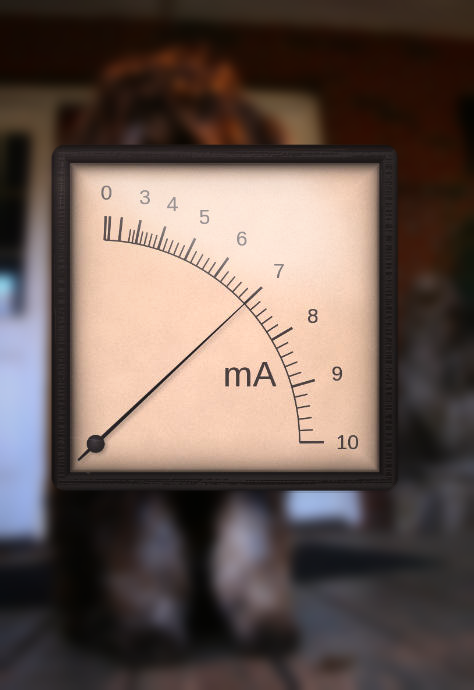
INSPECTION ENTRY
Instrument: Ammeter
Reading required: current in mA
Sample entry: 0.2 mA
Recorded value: 7 mA
